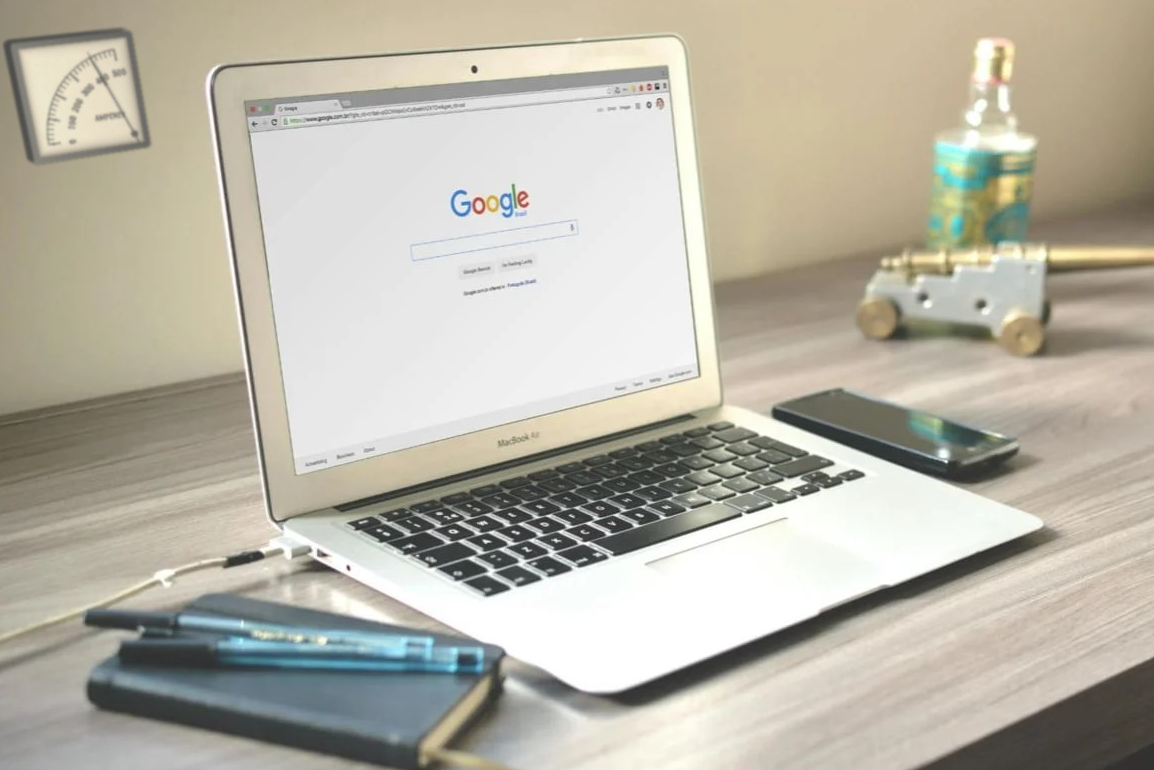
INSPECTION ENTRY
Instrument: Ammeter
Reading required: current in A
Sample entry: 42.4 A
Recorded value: 400 A
